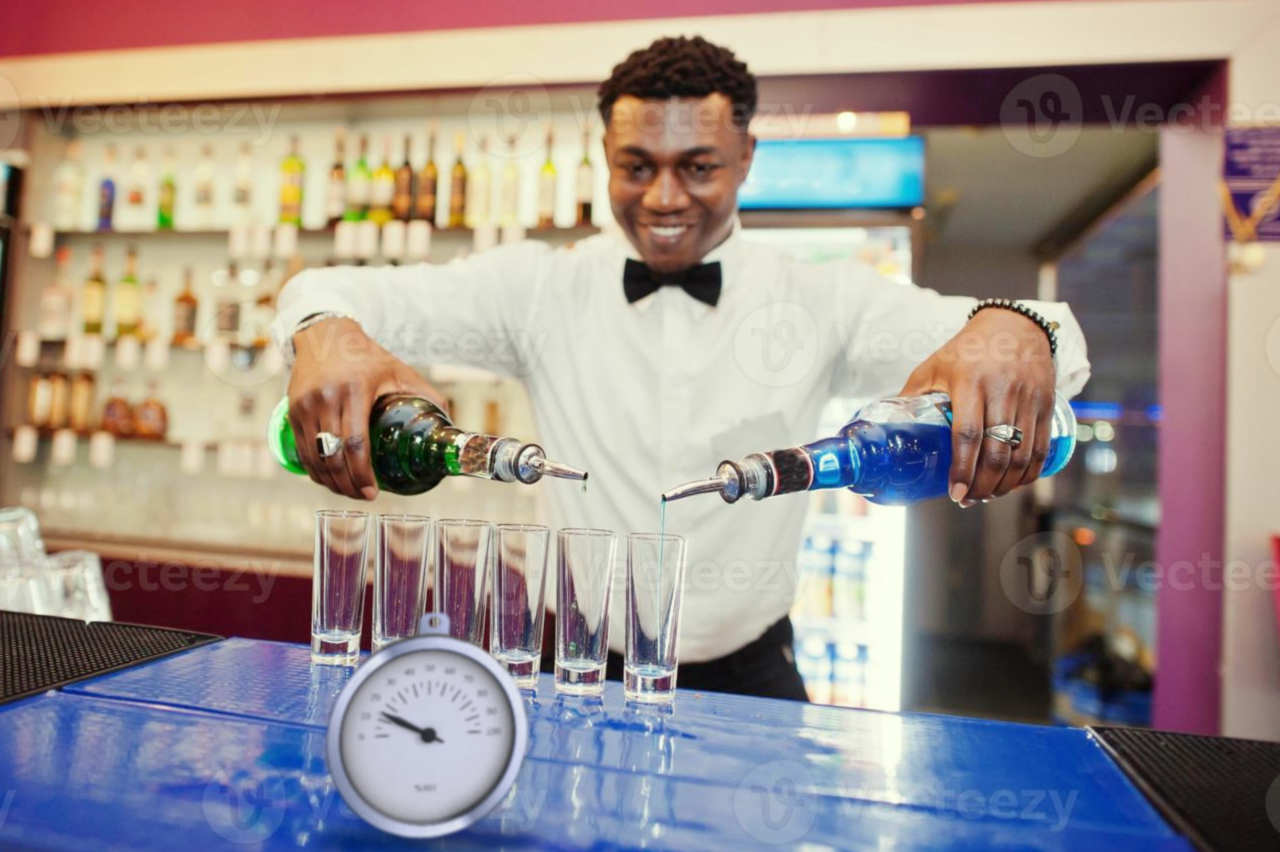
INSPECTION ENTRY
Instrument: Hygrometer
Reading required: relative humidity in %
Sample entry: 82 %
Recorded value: 15 %
